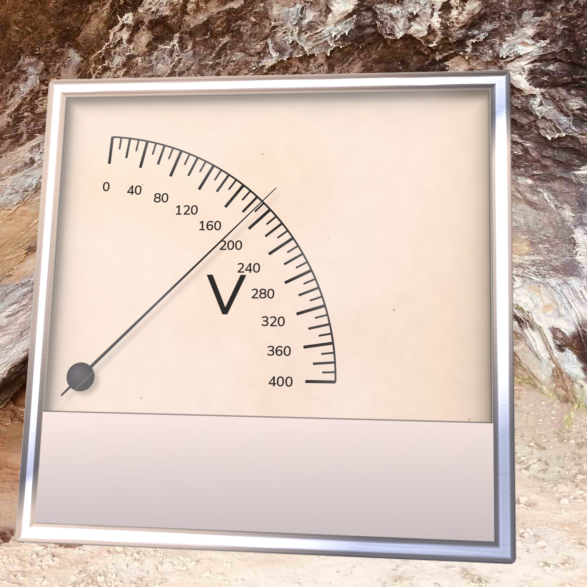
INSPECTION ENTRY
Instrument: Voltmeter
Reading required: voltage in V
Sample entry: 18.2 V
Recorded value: 190 V
